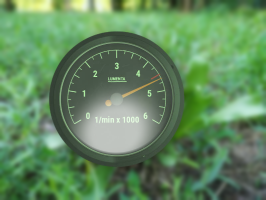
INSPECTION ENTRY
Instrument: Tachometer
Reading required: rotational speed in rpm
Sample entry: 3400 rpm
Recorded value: 4625 rpm
